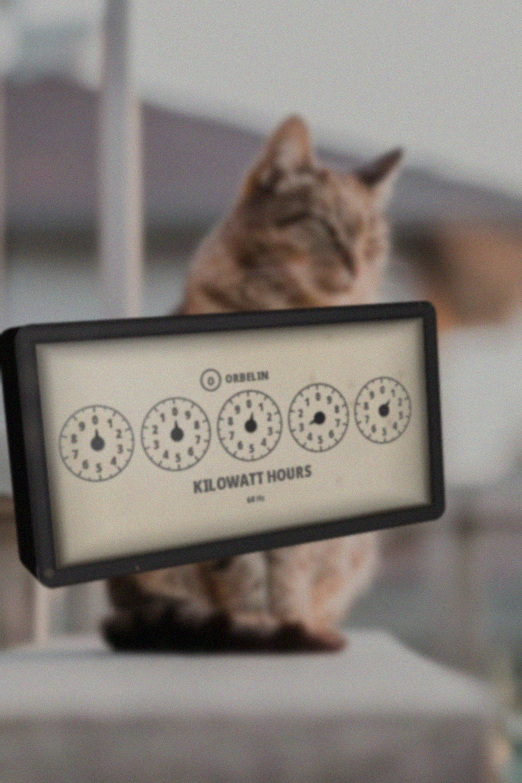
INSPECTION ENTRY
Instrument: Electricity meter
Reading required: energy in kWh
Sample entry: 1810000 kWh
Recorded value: 31 kWh
